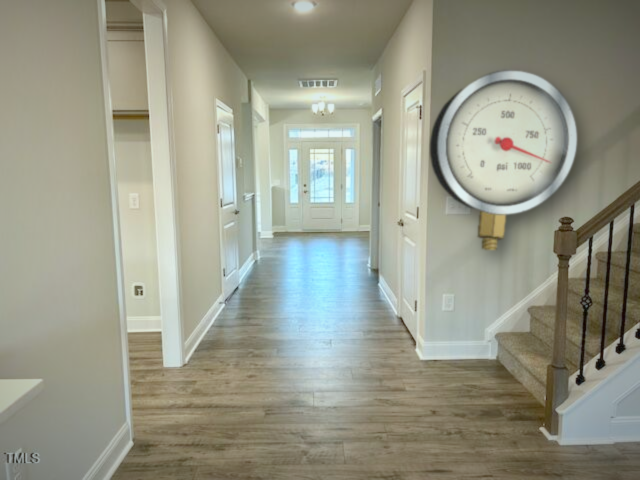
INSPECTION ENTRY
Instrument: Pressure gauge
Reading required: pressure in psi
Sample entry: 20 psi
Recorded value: 900 psi
